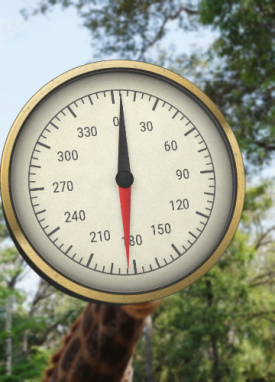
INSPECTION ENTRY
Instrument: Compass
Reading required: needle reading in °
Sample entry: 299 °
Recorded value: 185 °
